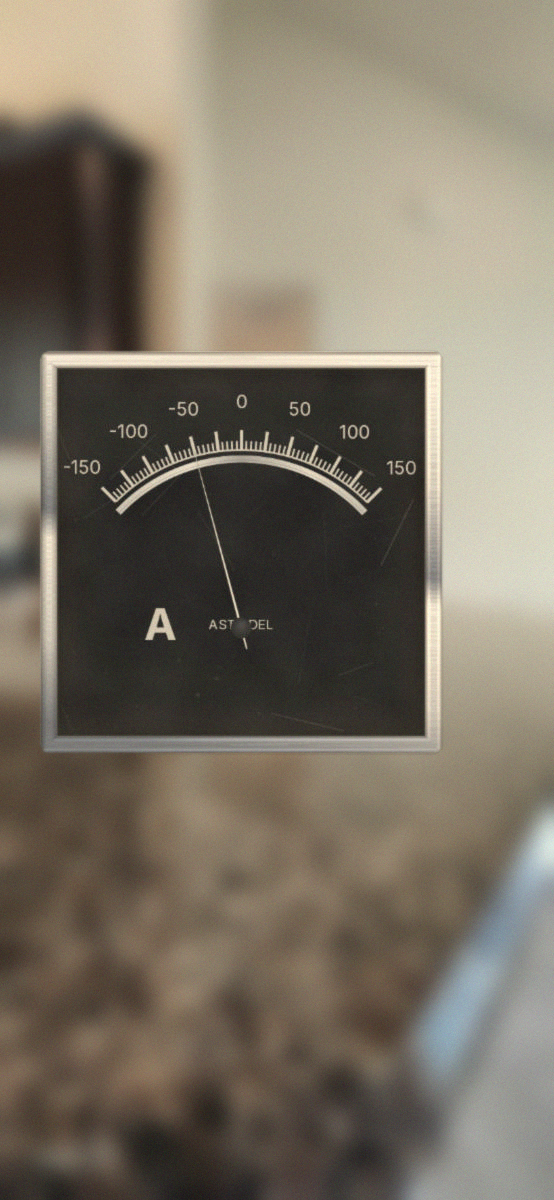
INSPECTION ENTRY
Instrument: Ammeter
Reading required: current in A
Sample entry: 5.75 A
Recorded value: -50 A
